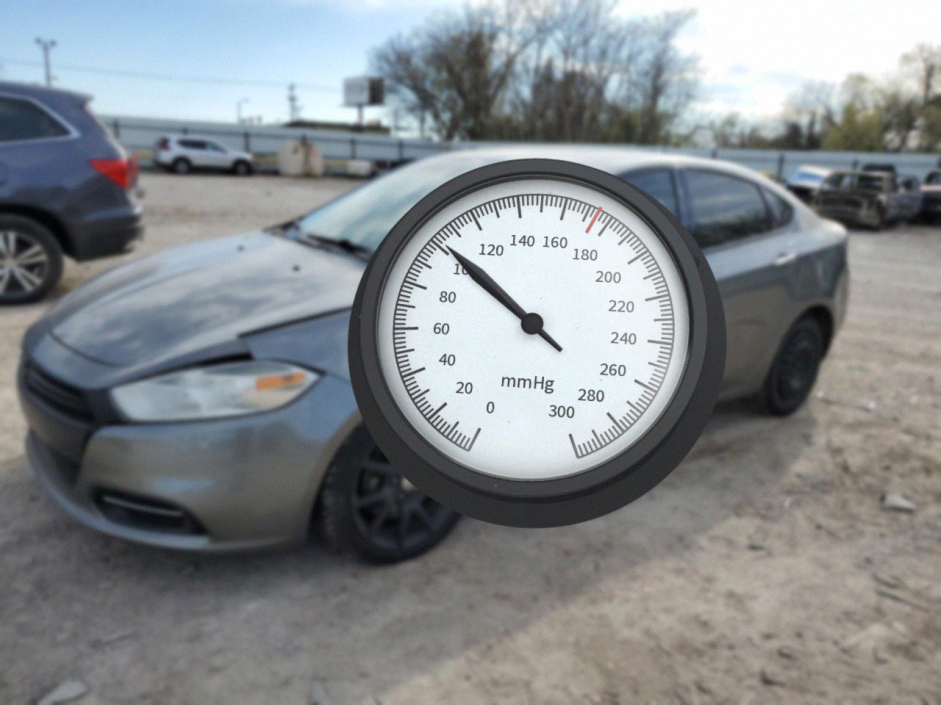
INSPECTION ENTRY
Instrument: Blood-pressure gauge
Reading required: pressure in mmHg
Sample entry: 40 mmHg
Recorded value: 102 mmHg
